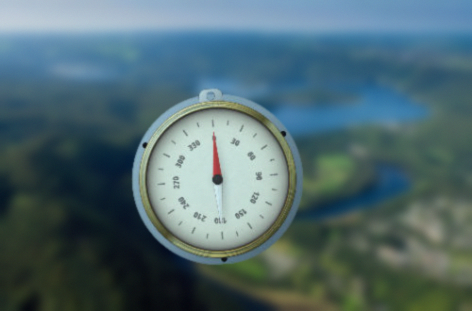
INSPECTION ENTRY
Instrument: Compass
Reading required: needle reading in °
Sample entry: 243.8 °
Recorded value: 0 °
